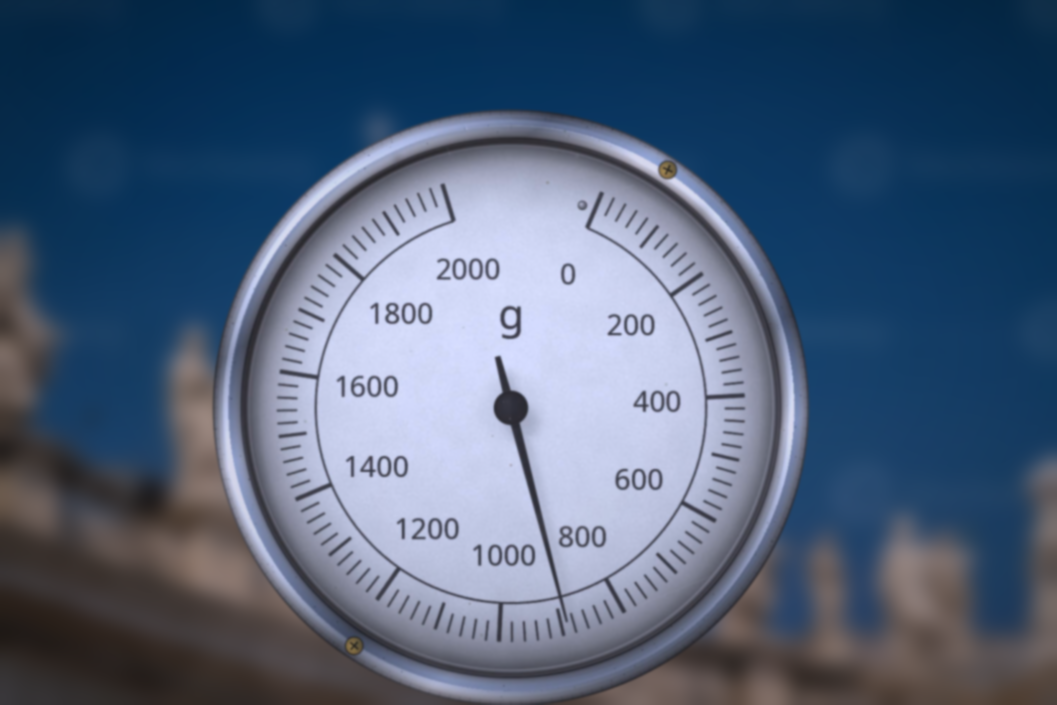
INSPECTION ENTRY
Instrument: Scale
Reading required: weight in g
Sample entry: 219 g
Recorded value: 890 g
